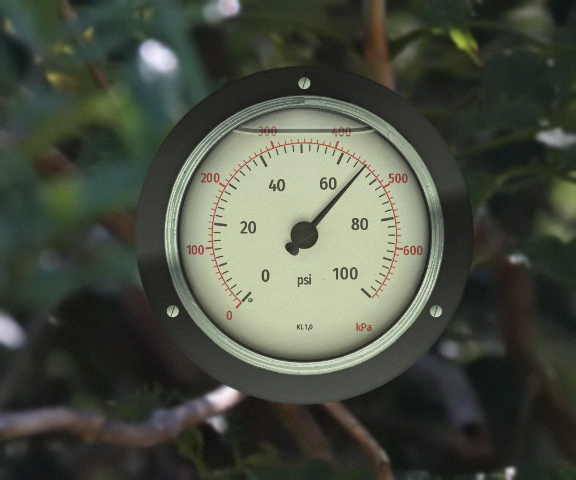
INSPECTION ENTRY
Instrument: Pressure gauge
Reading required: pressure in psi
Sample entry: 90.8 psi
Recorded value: 66 psi
